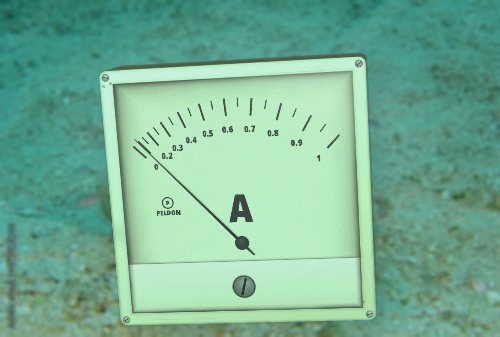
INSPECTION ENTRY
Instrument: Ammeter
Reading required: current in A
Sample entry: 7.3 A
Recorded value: 0.1 A
